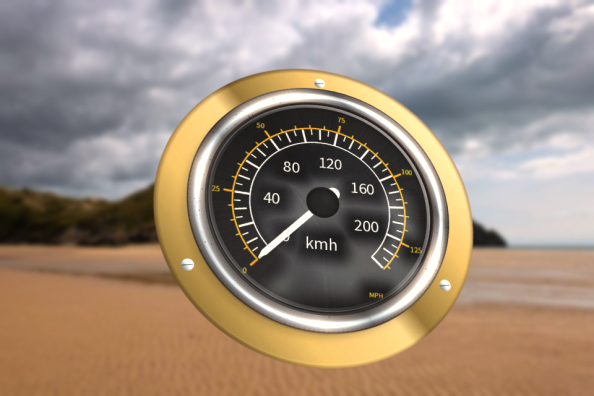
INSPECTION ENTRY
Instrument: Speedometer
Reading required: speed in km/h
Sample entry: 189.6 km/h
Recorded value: 0 km/h
